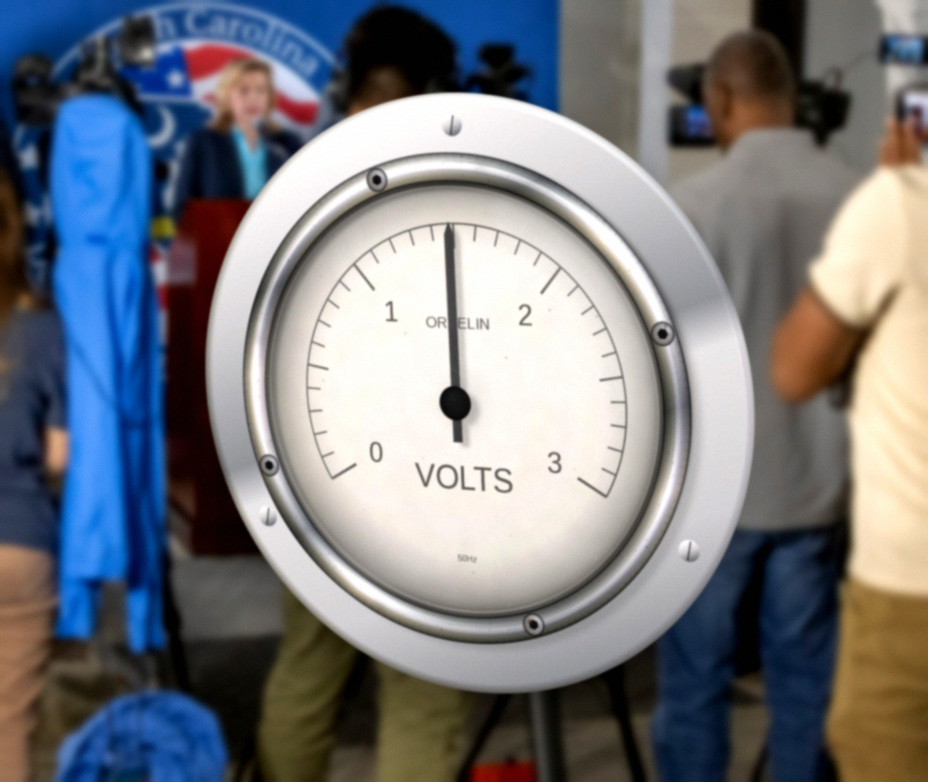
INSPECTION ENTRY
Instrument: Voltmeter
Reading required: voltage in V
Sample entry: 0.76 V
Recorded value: 1.5 V
